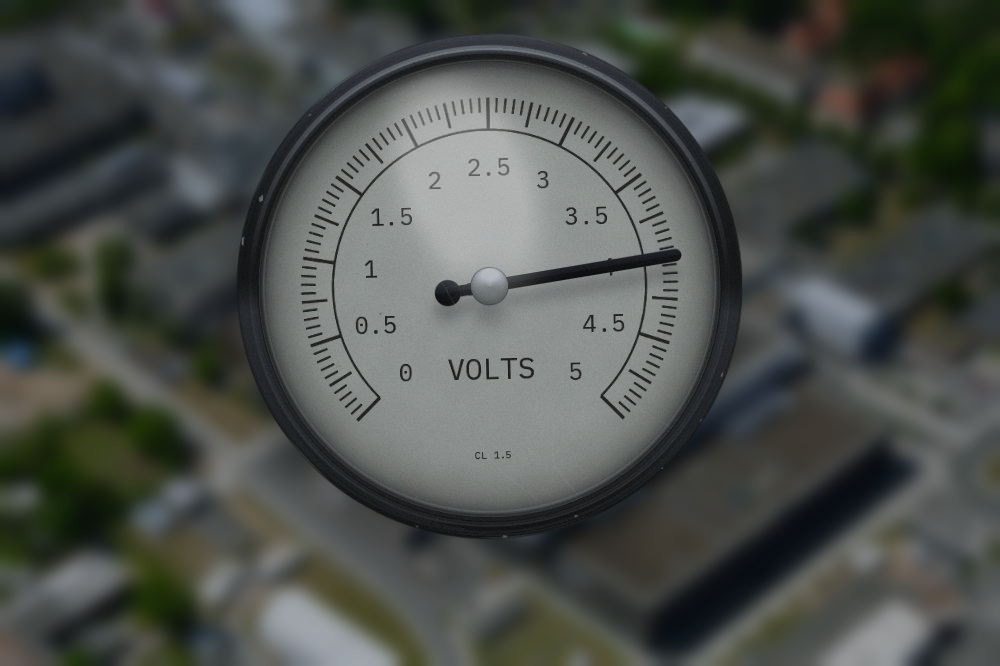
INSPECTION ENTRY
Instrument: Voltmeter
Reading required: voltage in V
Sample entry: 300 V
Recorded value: 4 V
